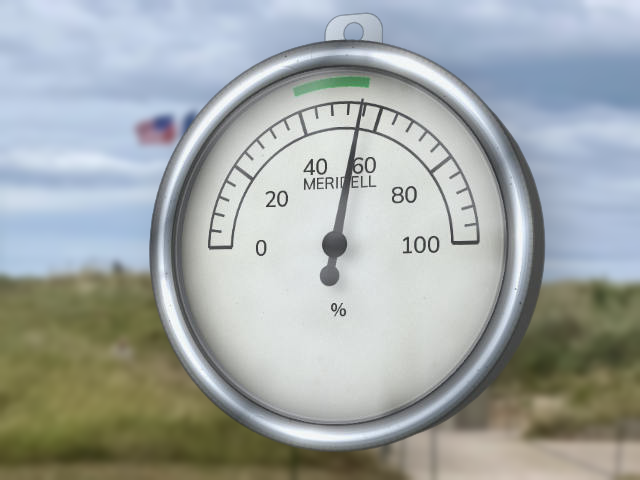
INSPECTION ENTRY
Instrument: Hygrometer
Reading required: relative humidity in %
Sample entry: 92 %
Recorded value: 56 %
